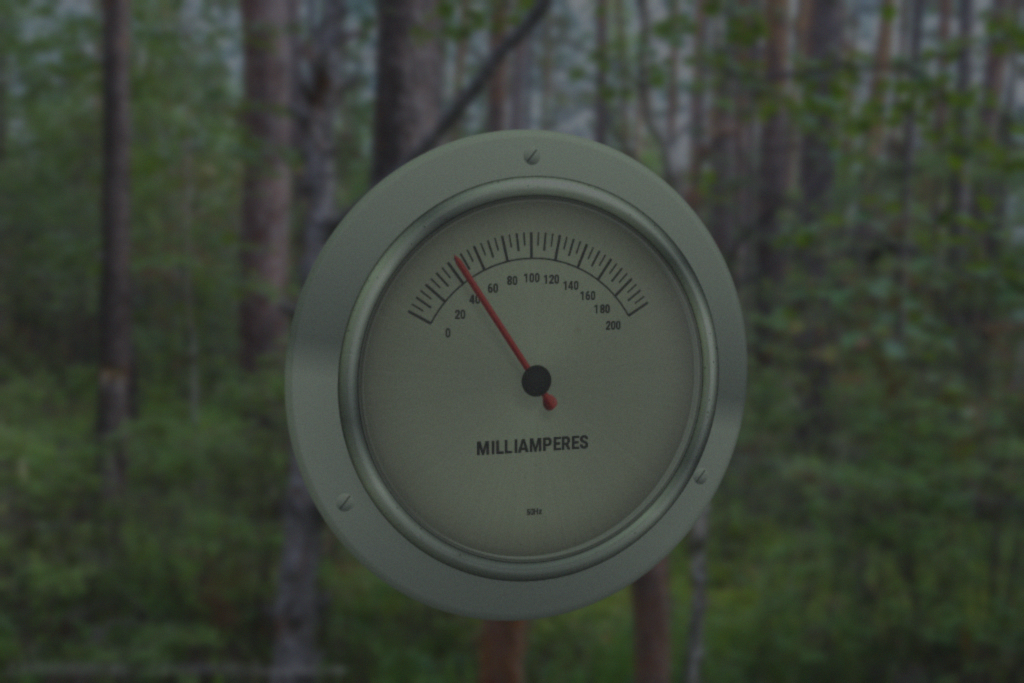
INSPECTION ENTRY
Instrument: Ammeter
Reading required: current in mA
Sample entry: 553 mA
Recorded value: 45 mA
